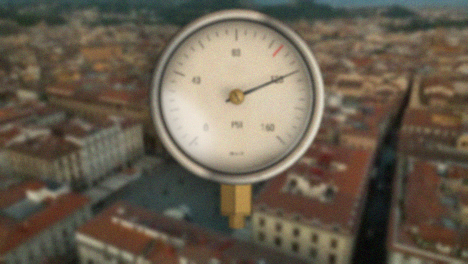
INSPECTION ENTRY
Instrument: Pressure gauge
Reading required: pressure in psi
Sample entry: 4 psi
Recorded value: 120 psi
